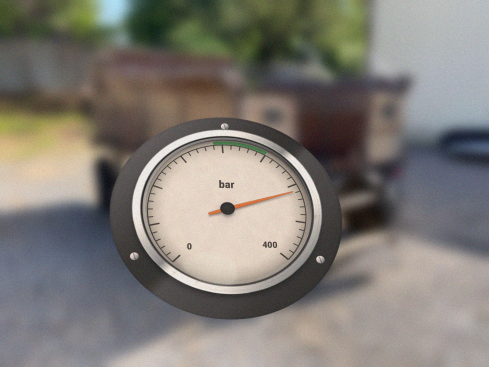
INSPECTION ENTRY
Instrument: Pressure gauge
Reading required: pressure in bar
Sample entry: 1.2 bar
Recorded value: 310 bar
